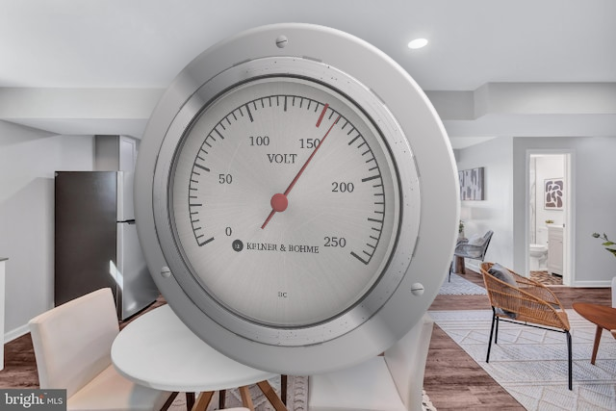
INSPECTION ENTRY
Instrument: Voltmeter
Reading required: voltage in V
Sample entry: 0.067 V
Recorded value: 160 V
